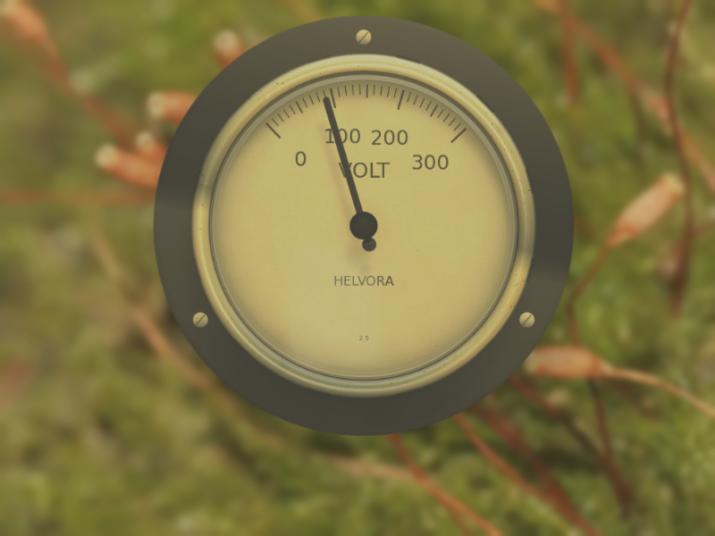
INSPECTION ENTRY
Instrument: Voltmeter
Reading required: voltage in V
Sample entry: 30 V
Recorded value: 90 V
